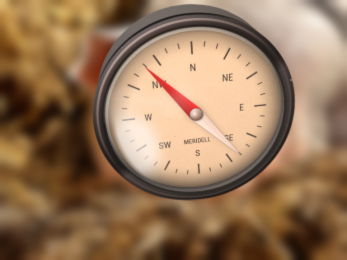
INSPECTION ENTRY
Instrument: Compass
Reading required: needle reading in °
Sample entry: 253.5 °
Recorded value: 320 °
